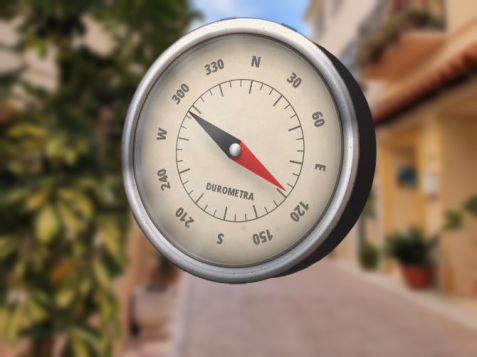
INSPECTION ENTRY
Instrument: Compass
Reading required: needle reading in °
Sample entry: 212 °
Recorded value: 115 °
